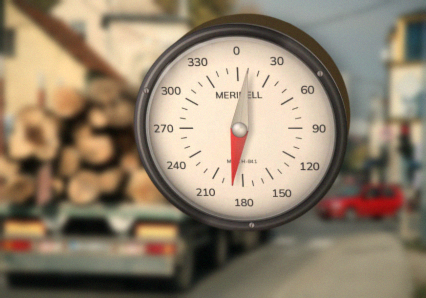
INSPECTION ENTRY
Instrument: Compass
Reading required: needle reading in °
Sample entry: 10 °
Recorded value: 190 °
